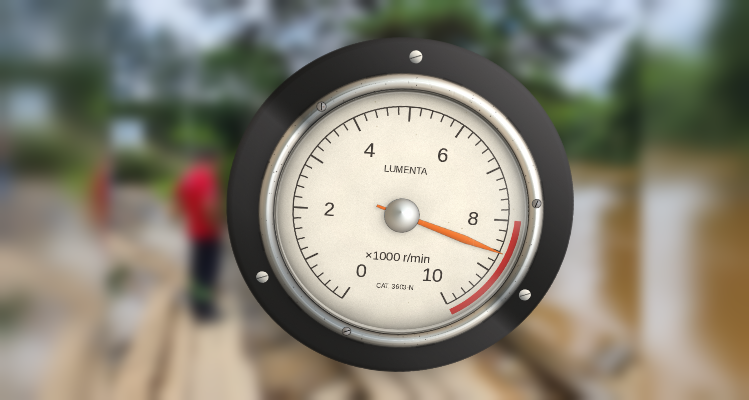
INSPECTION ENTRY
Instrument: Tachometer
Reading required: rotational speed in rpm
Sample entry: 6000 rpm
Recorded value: 8600 rpm
